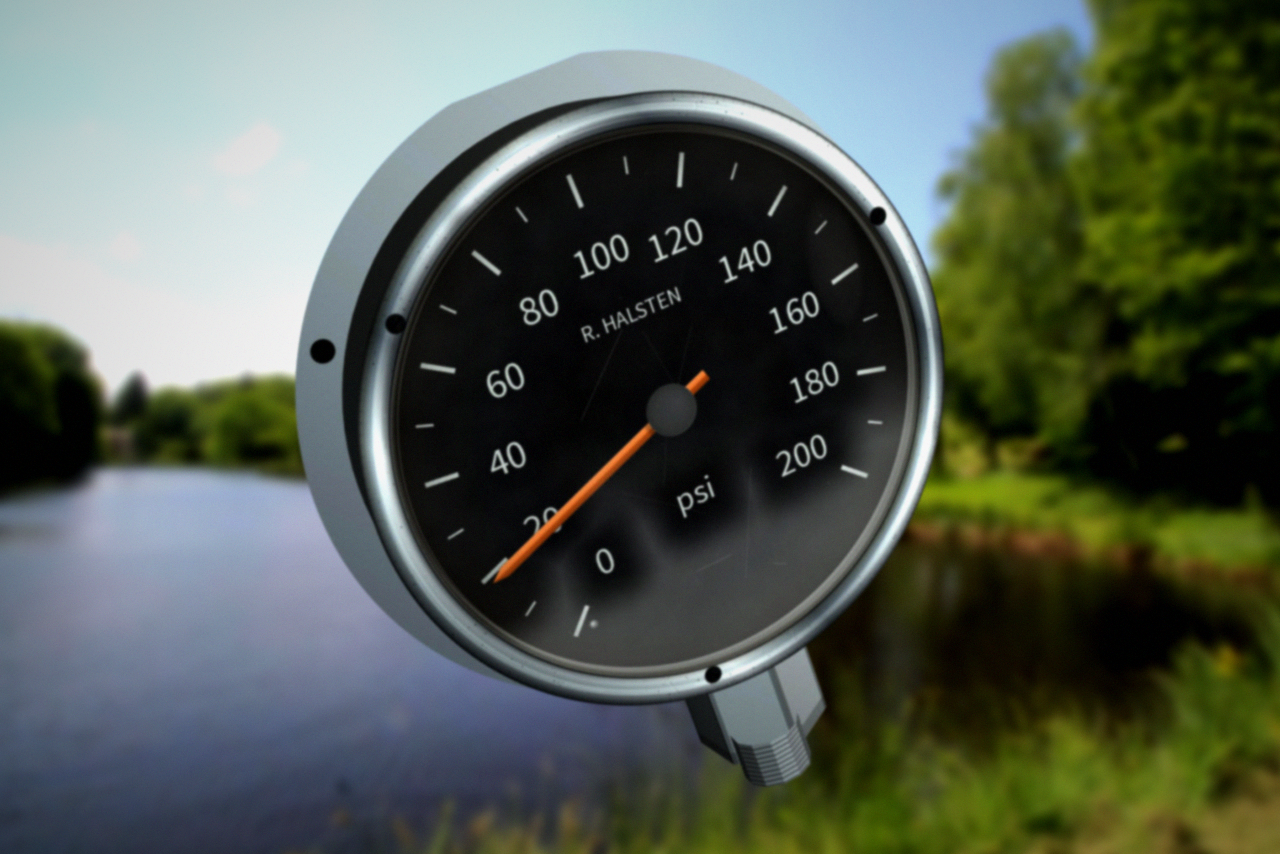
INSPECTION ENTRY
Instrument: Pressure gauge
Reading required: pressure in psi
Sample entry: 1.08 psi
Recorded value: 20 psi
